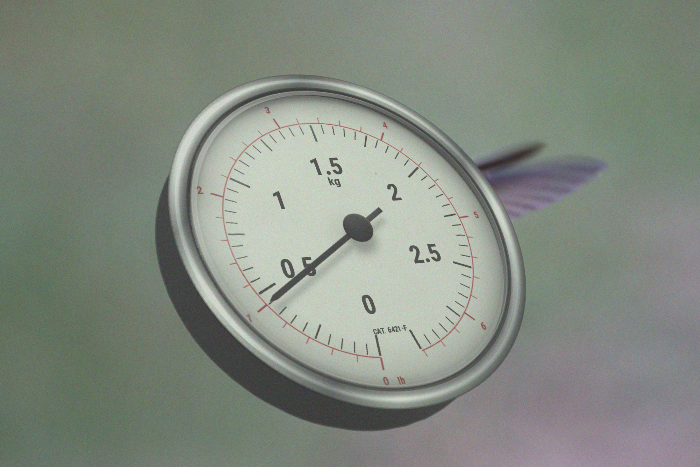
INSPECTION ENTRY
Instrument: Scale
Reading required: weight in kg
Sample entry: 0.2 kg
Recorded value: 0.45 kg
